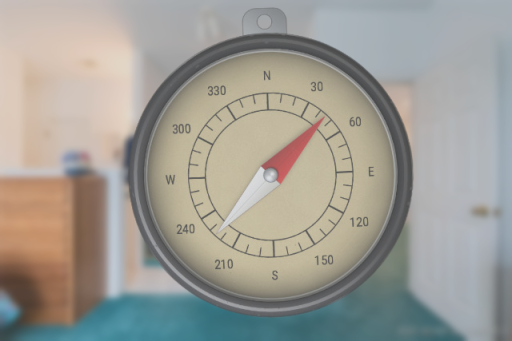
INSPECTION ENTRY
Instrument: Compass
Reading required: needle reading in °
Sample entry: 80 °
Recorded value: 45 °
